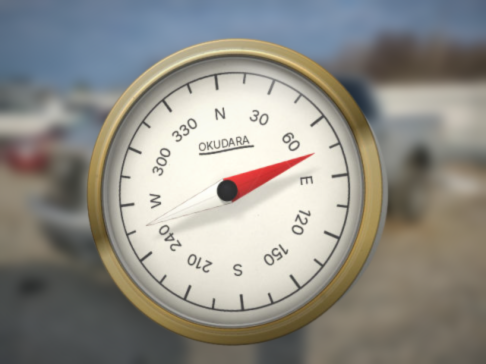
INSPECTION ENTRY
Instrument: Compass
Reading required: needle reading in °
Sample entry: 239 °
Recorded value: 75 °
